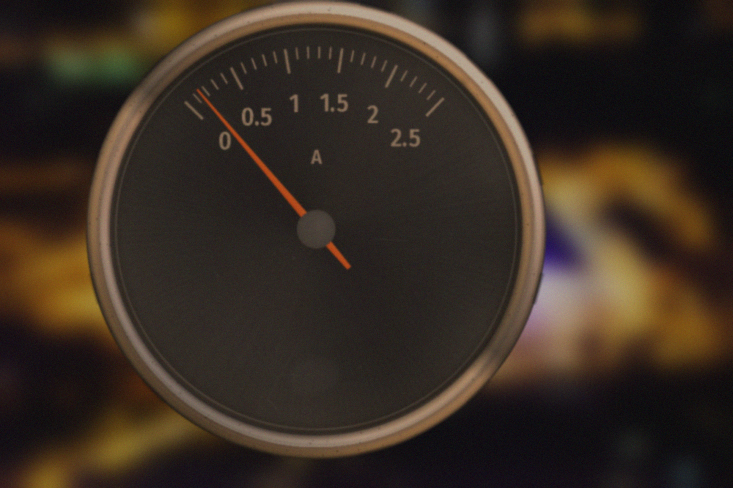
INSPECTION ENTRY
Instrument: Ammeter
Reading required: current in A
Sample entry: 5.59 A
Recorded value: 0.15 A
